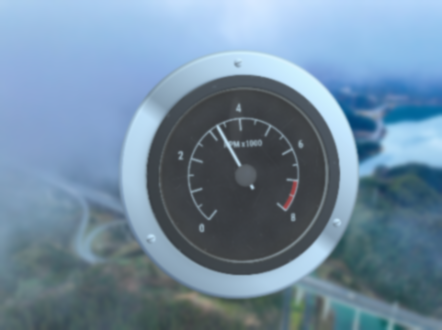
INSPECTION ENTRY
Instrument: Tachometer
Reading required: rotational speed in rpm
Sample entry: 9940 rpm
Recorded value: 3250 rpm
